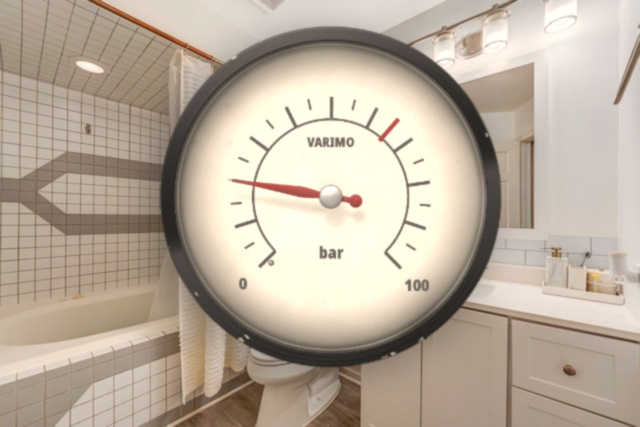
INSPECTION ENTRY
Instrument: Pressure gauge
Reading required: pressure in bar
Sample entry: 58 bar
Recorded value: 20 bar
